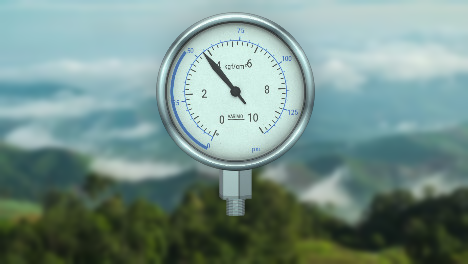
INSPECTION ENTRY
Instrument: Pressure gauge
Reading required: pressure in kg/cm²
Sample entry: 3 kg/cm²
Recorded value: 3.8 kg/cm²
